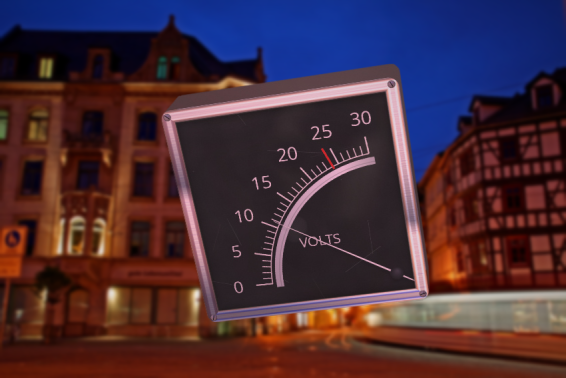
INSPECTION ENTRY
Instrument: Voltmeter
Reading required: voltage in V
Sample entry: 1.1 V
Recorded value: 11 V
